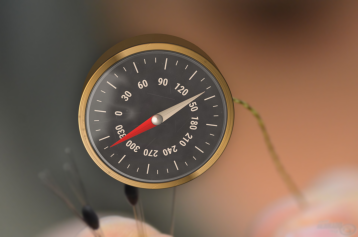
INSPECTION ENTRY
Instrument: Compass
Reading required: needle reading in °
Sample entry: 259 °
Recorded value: 320 °
